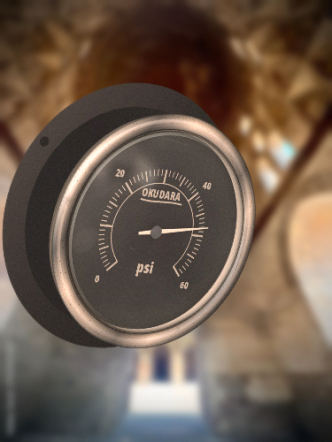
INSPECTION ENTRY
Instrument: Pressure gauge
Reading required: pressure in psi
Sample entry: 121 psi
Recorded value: 48 psi
